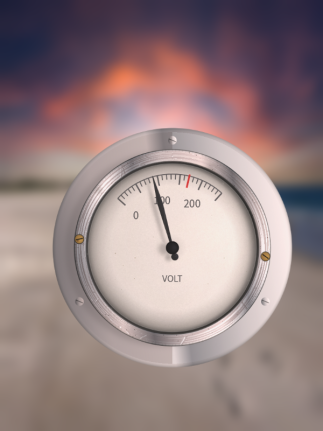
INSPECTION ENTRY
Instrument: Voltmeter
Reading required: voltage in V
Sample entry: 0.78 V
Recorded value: 90 V
